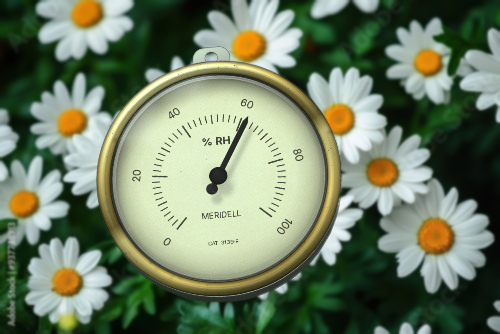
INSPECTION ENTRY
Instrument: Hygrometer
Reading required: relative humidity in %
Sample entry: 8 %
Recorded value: 62 %
